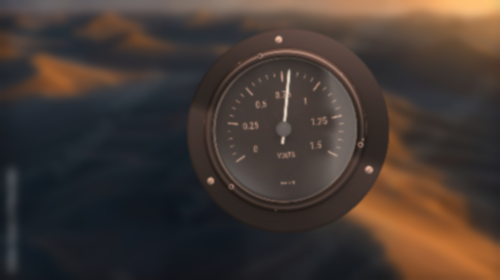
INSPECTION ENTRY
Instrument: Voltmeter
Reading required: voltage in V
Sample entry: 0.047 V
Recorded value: 0.8 V
